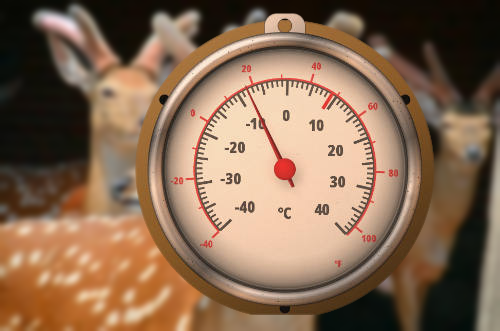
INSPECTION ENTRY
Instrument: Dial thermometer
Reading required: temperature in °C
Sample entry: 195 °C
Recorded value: -8 °C
